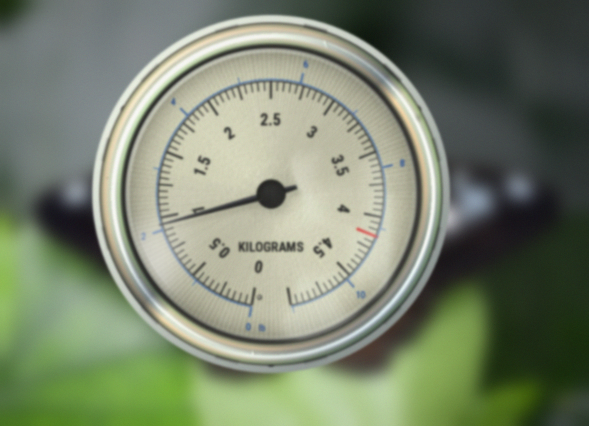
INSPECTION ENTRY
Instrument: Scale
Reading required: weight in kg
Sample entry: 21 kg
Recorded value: 0.95 kg
